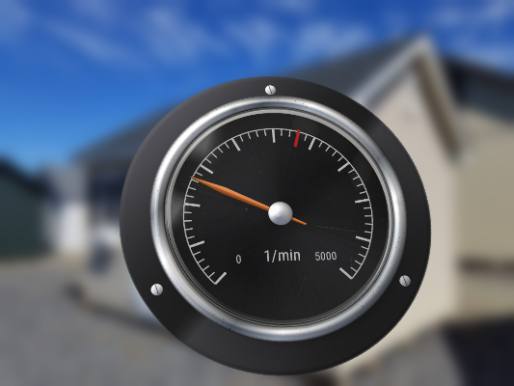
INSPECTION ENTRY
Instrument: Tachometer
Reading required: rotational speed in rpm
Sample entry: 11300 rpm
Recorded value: 1300 rpm
